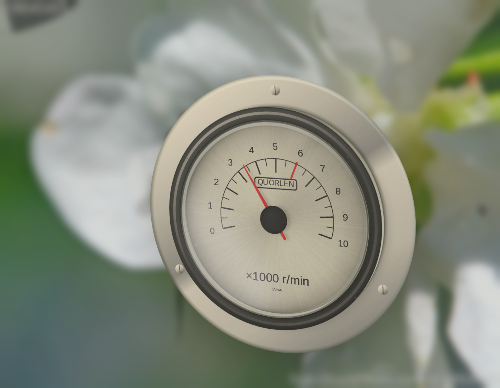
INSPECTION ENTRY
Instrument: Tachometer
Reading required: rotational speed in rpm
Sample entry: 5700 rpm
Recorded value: 3500 rpm
